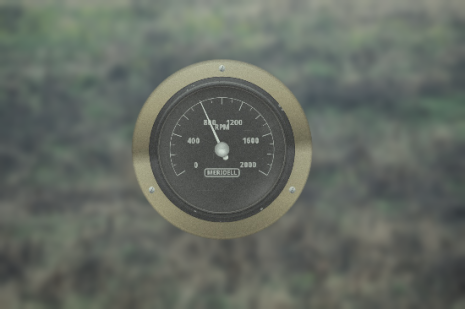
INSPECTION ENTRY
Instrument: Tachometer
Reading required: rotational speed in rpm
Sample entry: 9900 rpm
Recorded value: 800 rpm
